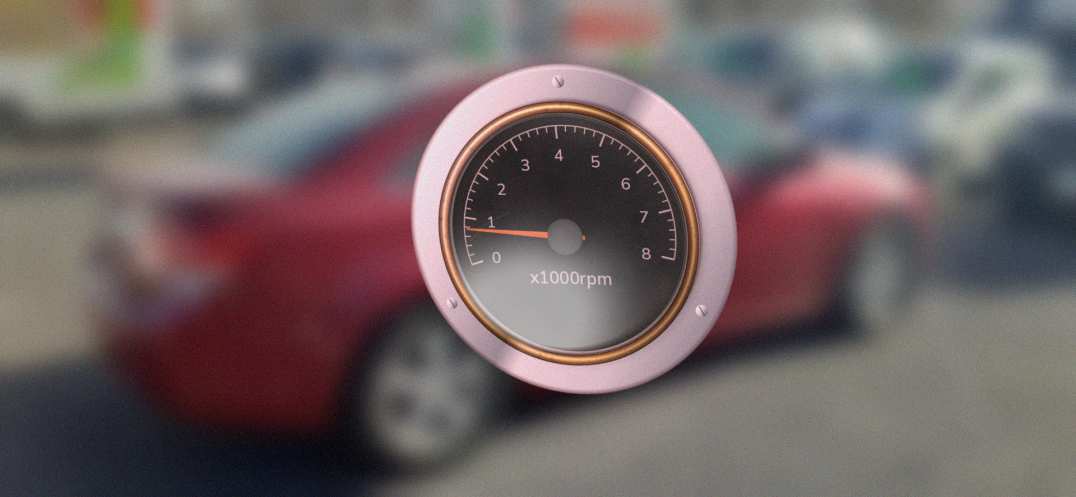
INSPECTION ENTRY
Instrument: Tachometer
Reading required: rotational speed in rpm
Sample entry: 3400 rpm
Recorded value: 800 rpm
